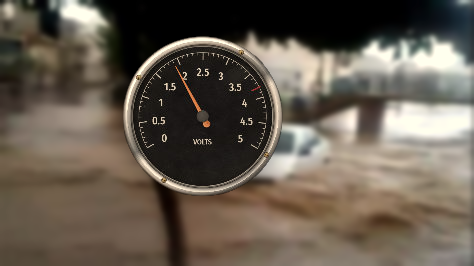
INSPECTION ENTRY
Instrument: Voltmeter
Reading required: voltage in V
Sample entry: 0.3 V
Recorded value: 1.9 V
